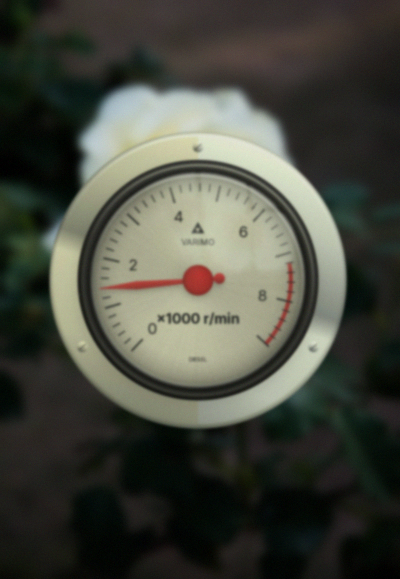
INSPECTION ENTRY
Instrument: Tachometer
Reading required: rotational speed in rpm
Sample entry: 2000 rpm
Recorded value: 1400 rpm
